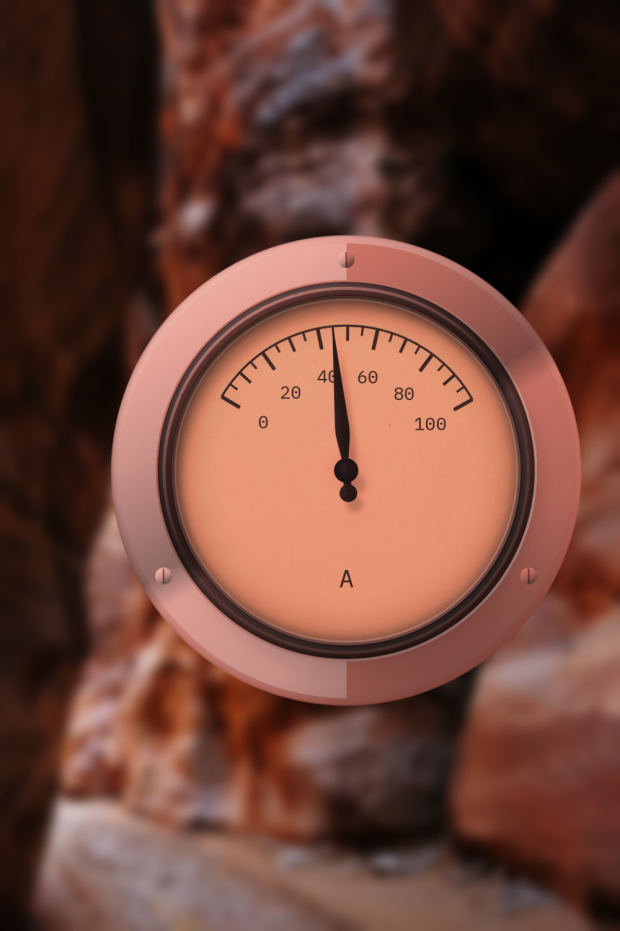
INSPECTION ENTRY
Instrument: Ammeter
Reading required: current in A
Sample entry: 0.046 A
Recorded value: 45 A
